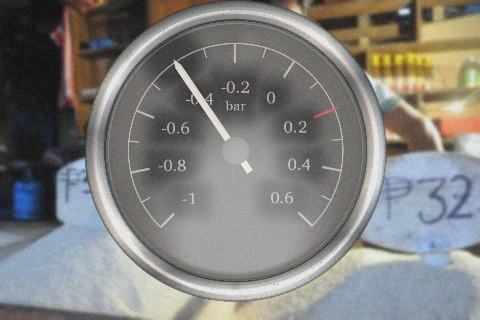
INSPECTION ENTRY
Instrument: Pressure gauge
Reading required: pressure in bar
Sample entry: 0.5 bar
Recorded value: -0.4 bar
